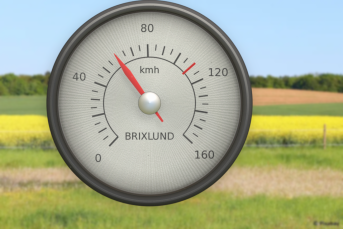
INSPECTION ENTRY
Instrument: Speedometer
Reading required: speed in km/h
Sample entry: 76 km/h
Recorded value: 60 km/h
